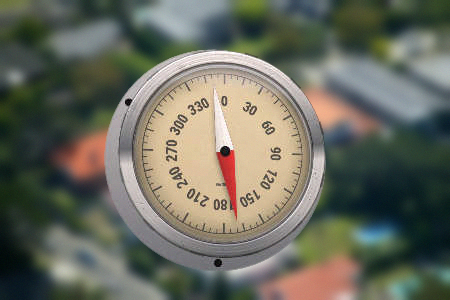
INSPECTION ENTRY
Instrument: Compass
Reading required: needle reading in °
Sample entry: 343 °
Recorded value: 170 °
